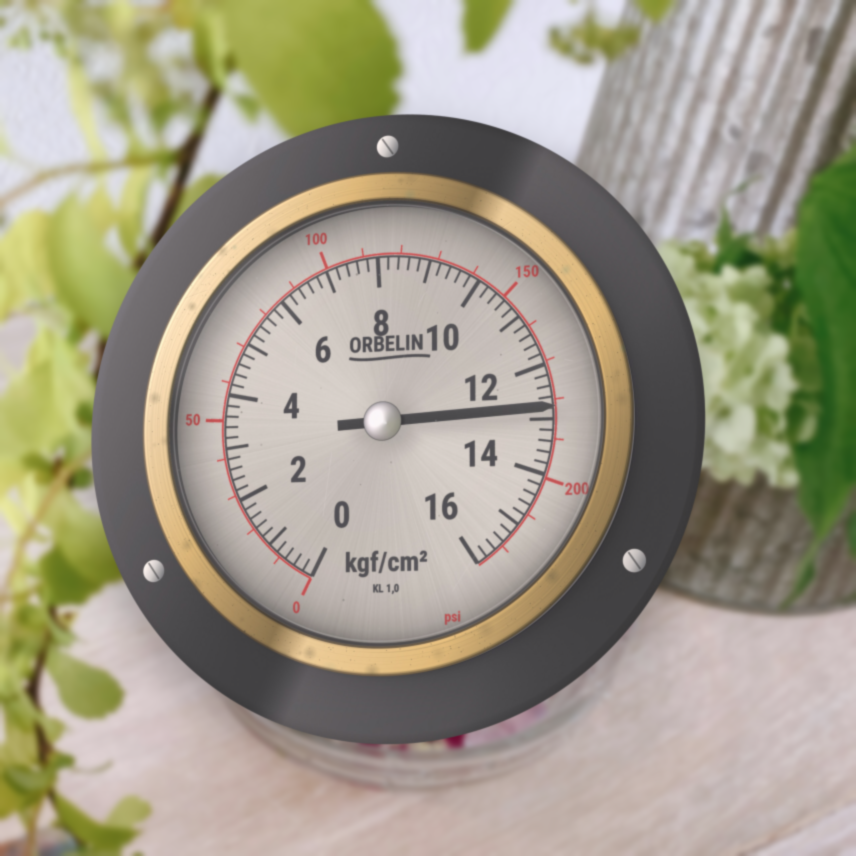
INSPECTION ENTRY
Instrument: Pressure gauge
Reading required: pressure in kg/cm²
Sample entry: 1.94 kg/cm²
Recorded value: 12.8 kg/cm²
